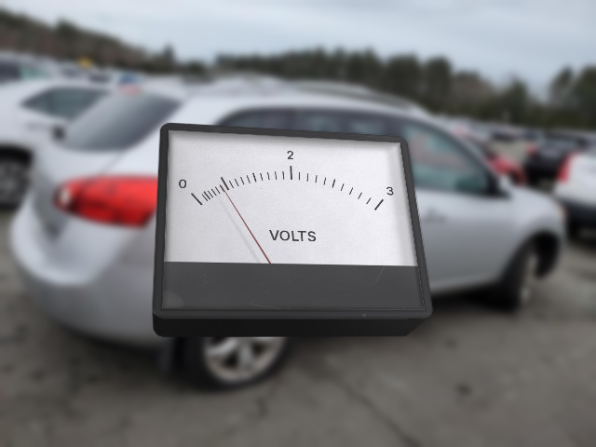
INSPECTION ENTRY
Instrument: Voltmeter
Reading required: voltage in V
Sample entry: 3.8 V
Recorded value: 0.9 V
